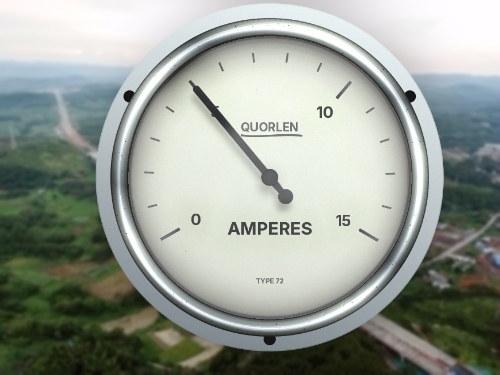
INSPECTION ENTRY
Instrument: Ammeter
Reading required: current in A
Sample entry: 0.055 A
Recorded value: 5 A
